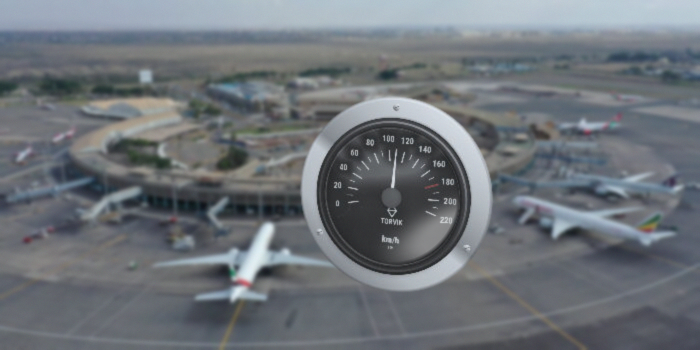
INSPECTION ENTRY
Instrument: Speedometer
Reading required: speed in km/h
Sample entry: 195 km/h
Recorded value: 110 km/h
